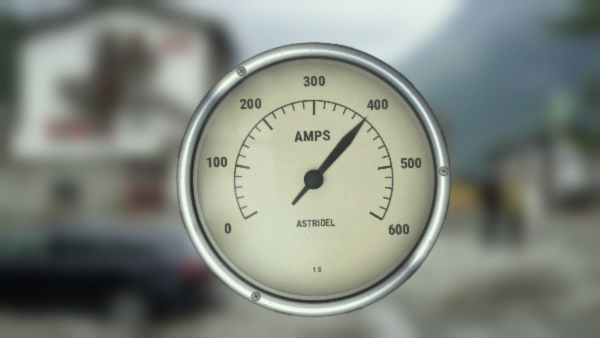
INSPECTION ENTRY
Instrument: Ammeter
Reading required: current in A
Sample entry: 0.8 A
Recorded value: 400 A
